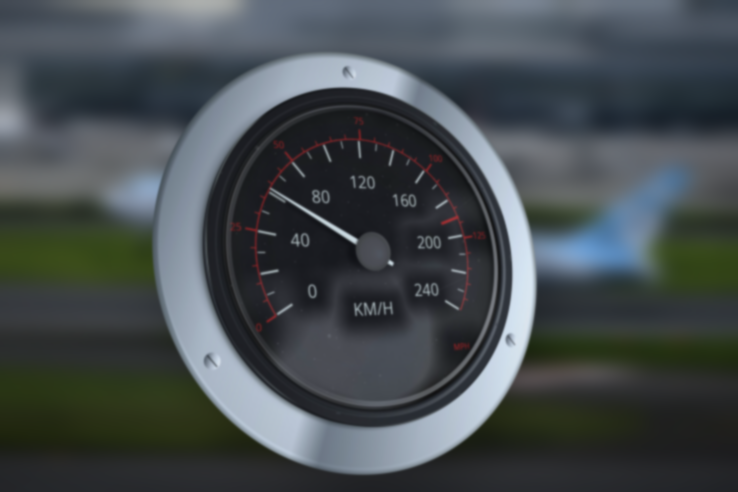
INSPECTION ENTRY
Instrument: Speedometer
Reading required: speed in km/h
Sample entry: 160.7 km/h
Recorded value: 60 km/h
